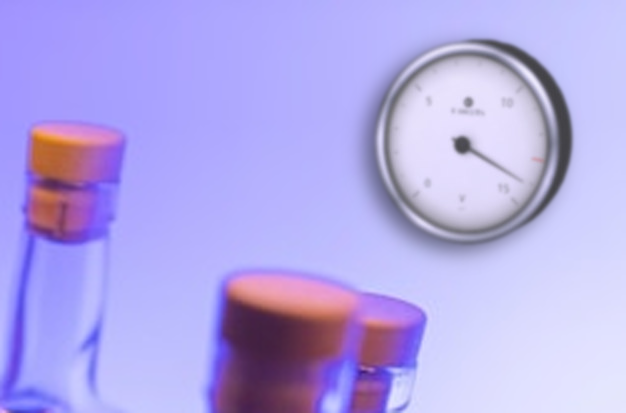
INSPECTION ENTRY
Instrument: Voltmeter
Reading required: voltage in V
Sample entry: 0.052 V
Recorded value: 14 V
